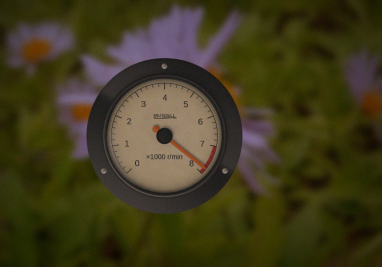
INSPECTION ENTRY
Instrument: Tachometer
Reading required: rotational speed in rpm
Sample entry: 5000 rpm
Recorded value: 7800 rpm
